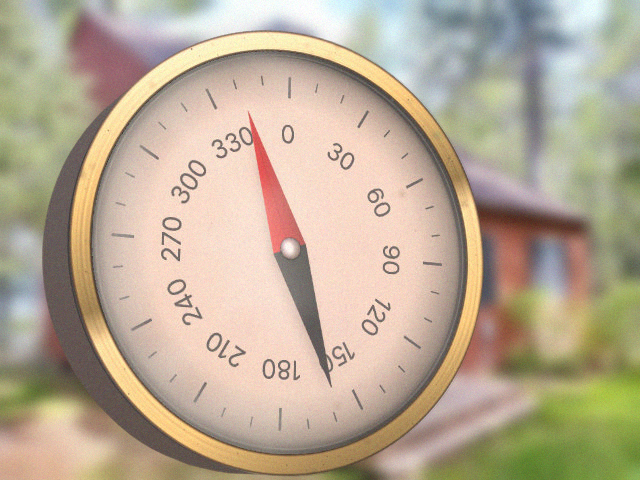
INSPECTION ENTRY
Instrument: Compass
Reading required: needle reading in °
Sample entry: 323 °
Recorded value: 340 °
